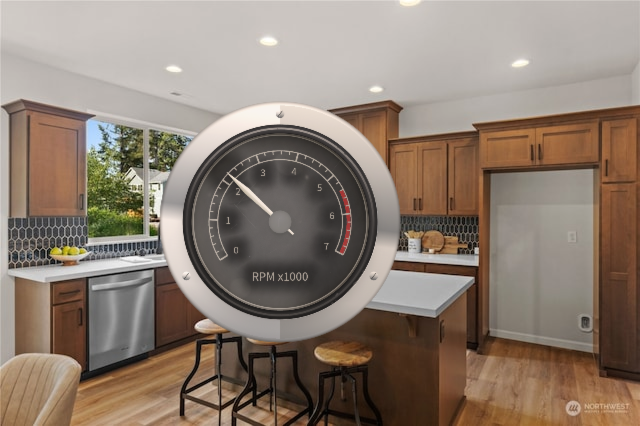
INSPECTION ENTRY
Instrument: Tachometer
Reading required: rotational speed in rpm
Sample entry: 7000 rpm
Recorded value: 2200 rpm
